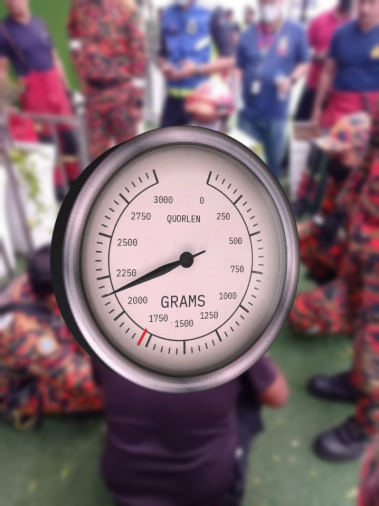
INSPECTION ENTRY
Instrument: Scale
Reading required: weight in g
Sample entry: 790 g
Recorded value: 2150 g
